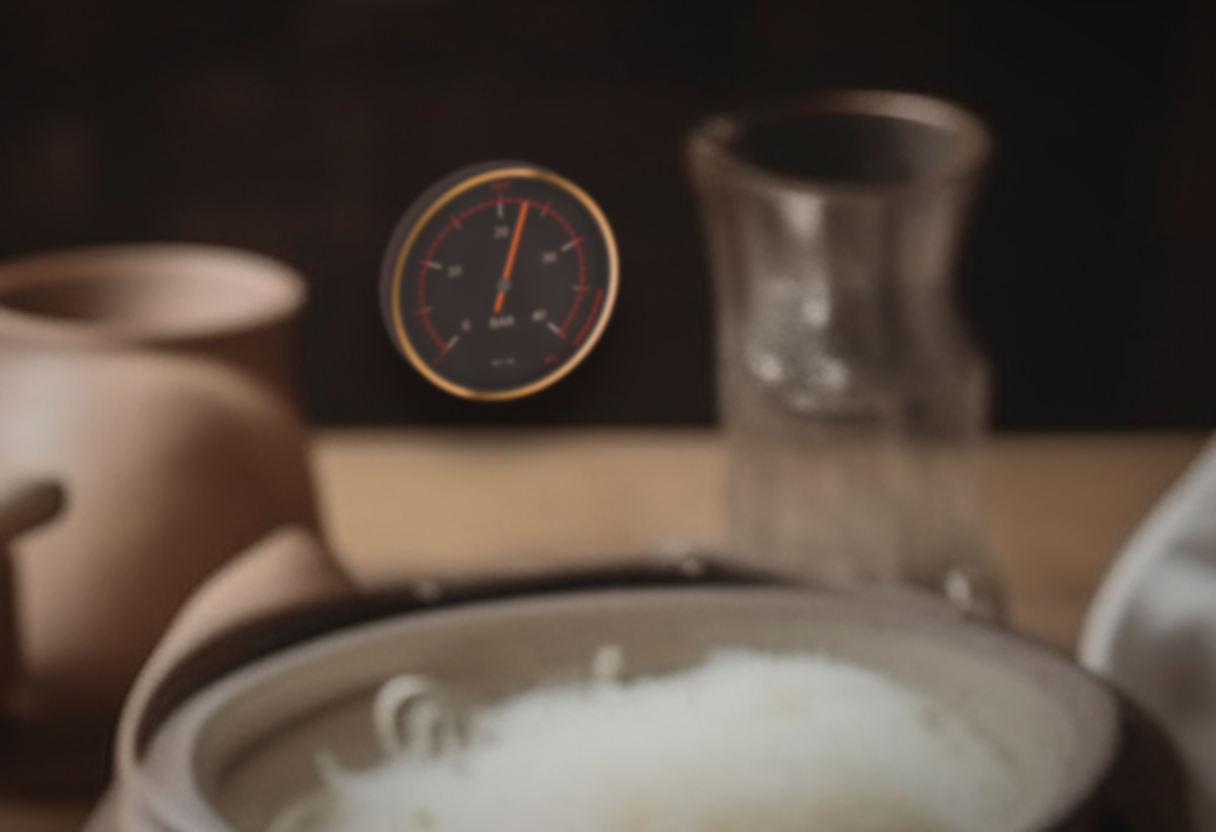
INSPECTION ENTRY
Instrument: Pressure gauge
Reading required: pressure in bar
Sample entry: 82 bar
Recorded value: 22.5 bar
